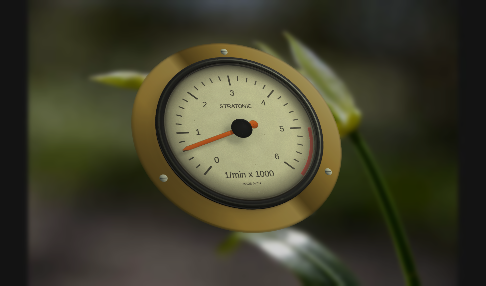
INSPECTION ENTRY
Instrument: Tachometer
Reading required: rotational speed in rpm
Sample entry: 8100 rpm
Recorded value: 600 rpm
